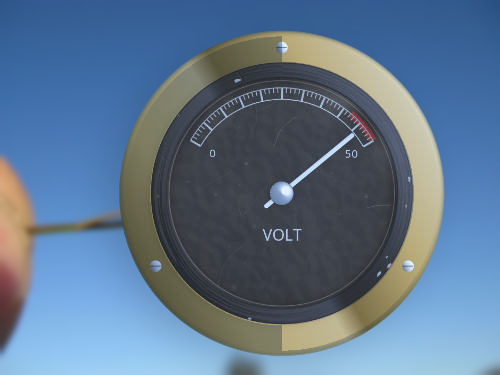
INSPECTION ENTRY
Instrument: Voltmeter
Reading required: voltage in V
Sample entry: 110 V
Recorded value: 46 V
